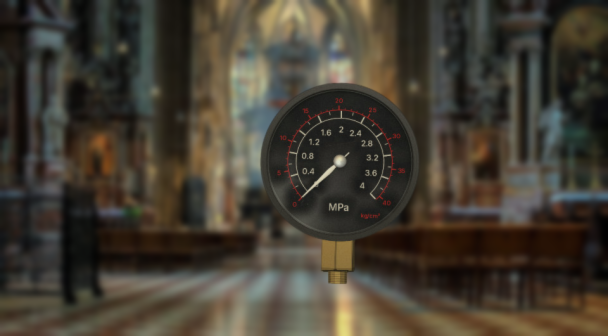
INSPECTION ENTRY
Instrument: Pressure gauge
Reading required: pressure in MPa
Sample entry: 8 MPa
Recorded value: 0 MPa
